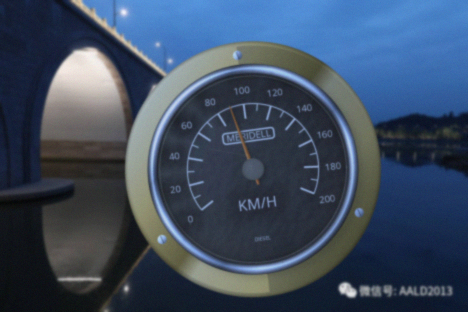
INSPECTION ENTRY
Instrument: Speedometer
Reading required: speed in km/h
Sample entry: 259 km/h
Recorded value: 90 km/h
